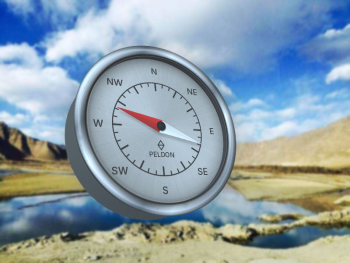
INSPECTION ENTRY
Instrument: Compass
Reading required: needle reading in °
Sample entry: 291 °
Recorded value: 290 °
